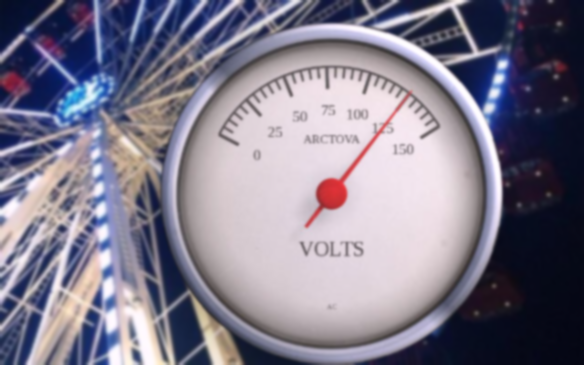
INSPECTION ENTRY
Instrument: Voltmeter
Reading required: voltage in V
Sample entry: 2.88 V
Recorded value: 125 V
